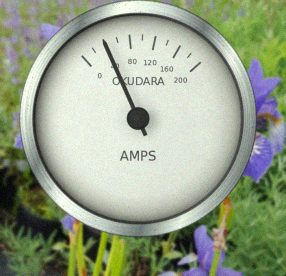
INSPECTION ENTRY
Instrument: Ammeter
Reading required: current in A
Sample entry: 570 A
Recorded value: 40 A
